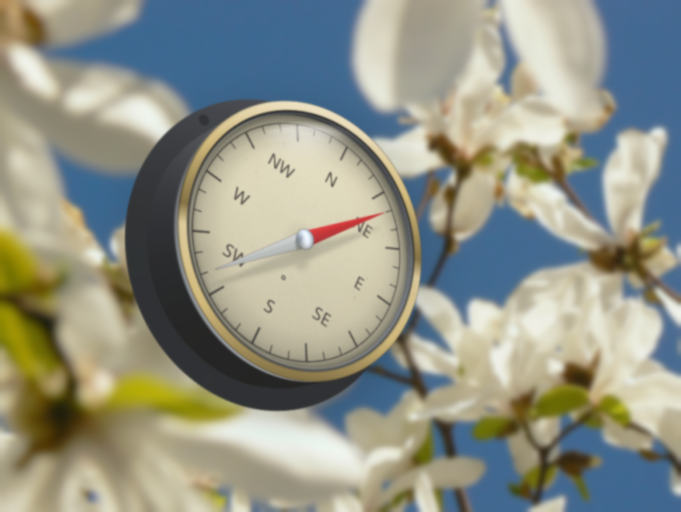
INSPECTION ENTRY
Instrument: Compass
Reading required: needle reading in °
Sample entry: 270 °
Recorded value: 40 °
